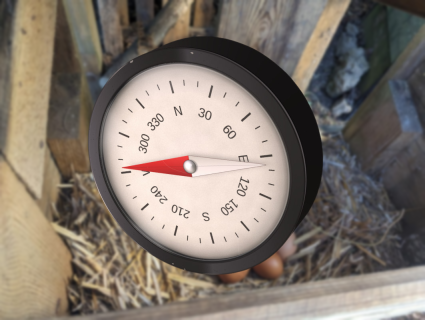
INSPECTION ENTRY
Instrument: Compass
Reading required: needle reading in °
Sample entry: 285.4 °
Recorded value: 275 °
